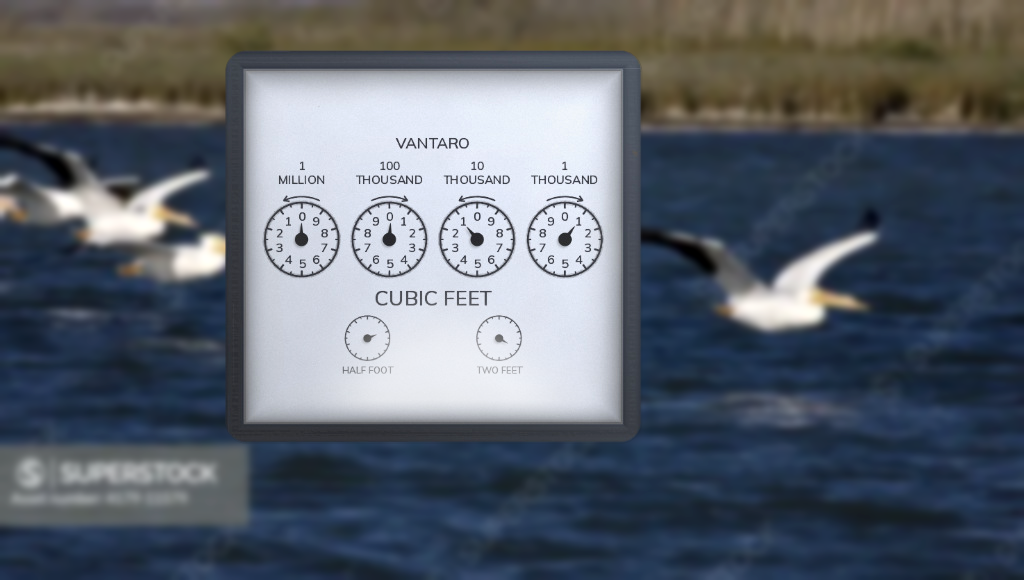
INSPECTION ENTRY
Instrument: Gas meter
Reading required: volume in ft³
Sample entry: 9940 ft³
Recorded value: 1100 ft³
